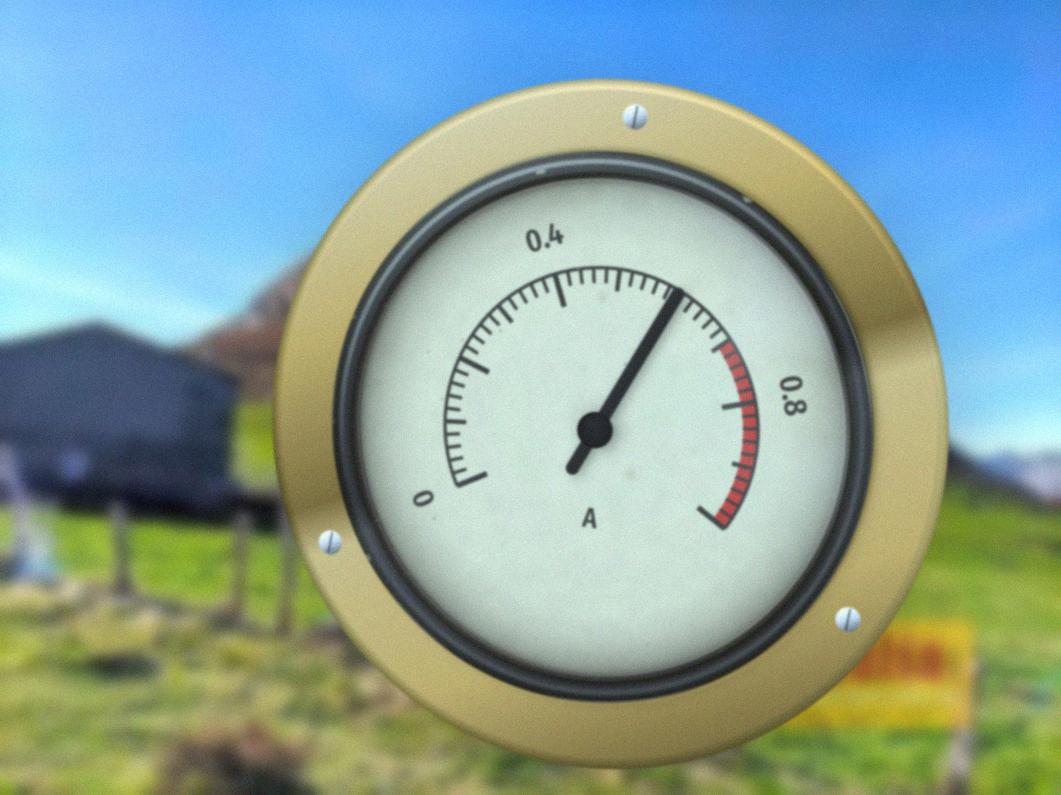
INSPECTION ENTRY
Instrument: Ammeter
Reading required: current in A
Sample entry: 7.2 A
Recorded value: 0.6 A
